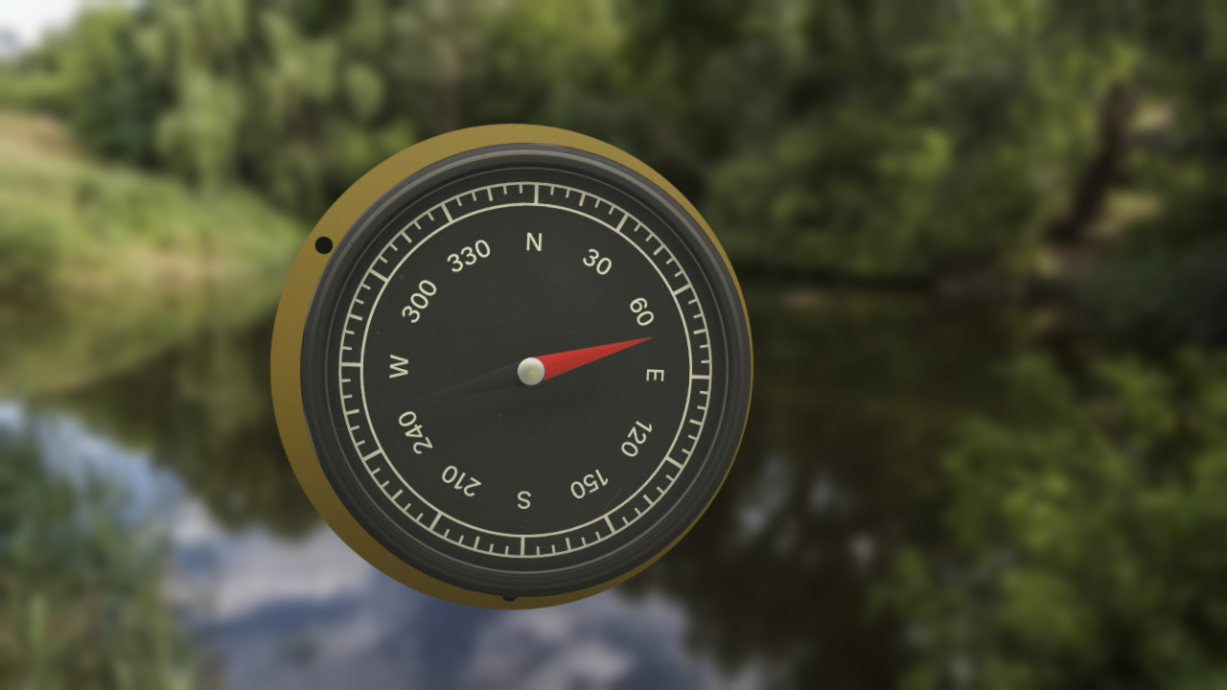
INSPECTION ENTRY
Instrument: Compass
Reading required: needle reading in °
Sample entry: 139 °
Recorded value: 72.5 °
